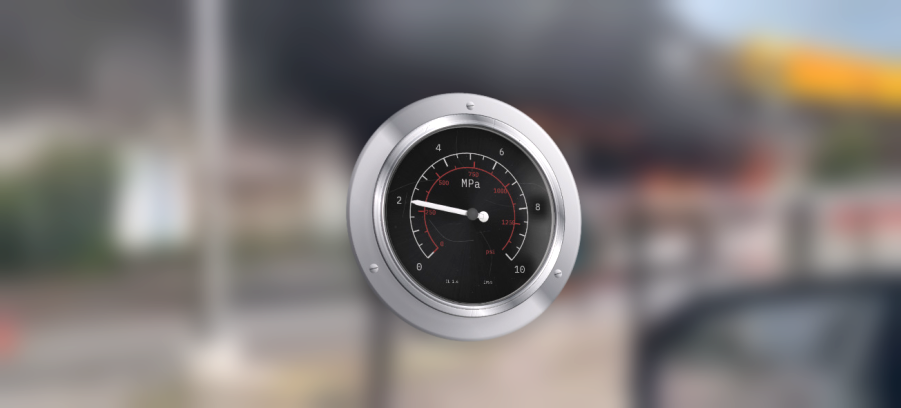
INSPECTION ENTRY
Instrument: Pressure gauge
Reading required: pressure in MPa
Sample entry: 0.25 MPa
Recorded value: 2 MPa
